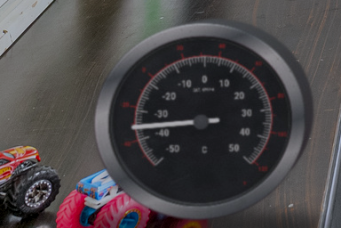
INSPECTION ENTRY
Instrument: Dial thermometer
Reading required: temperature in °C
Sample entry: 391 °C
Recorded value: -35 °C
